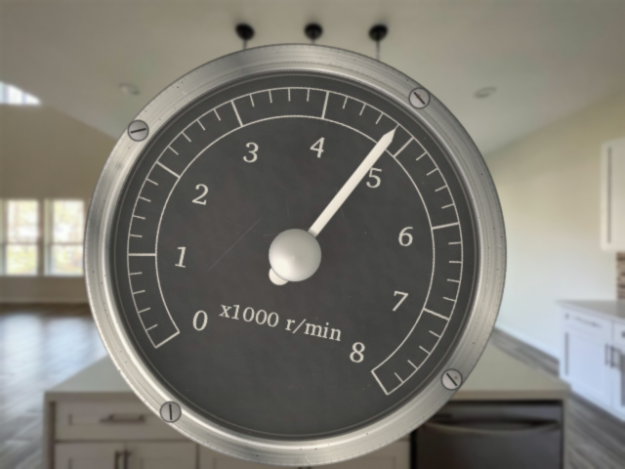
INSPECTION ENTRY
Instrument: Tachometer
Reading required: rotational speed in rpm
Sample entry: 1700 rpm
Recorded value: 4800 rpm
